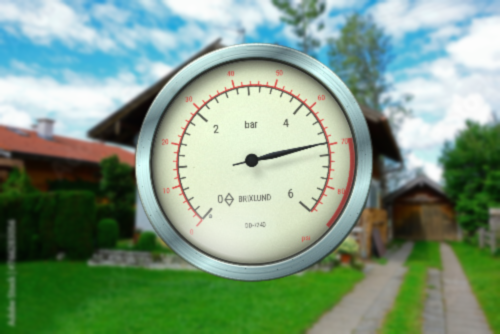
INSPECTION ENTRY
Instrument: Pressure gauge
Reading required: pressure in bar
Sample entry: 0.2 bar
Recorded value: 4.8 bar
